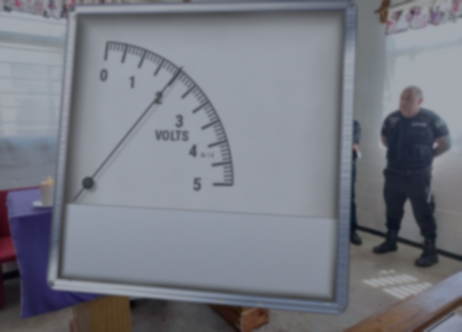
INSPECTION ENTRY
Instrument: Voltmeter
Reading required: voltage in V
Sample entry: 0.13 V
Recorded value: 2 V
